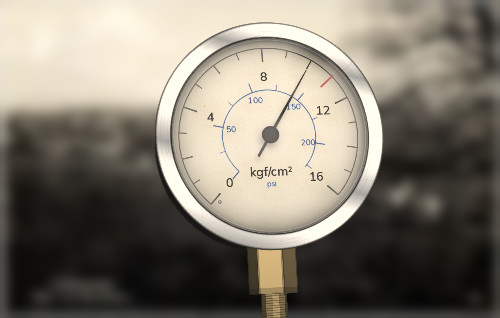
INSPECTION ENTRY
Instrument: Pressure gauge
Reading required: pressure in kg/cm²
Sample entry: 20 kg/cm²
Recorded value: 10 kg/cm²
